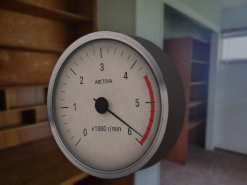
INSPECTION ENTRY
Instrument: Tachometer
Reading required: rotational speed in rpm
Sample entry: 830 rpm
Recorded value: 5800 rpm
